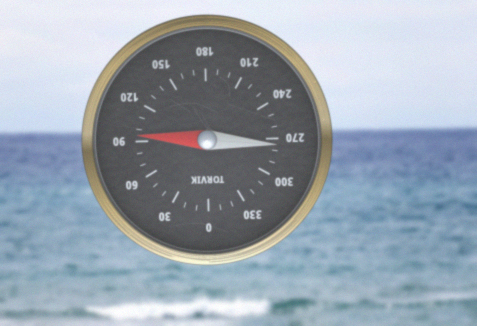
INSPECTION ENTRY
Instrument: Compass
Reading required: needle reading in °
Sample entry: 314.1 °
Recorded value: 95 °
